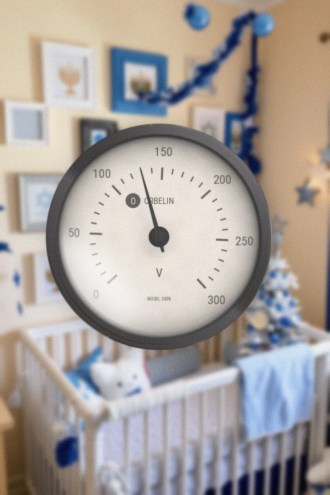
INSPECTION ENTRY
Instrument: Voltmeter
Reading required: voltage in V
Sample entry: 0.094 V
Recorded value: 130 V
